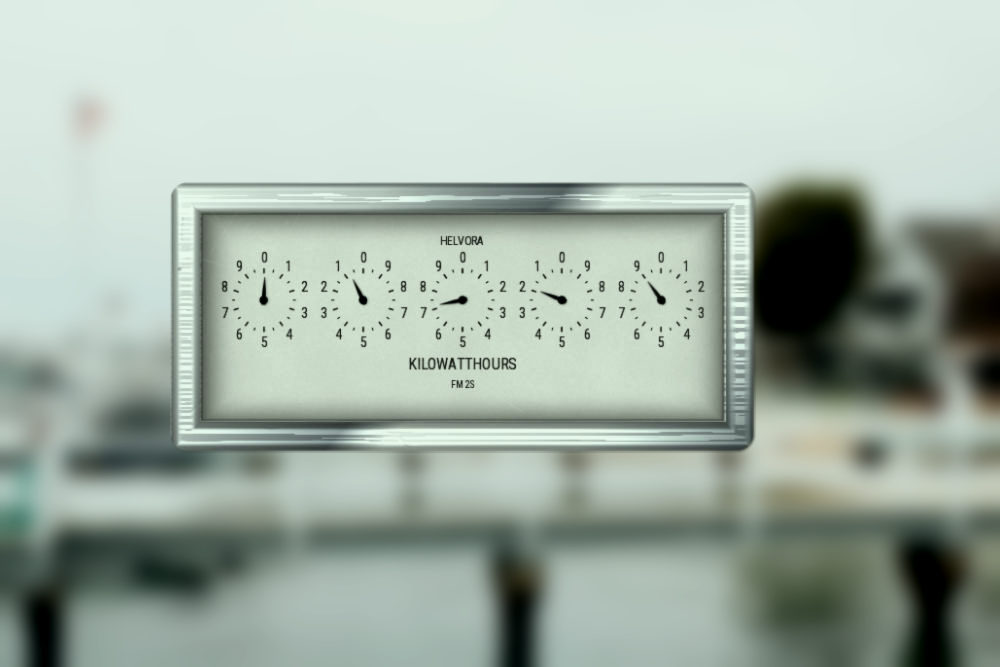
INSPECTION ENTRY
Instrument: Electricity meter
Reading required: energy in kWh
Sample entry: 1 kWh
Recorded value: 719 kWh
